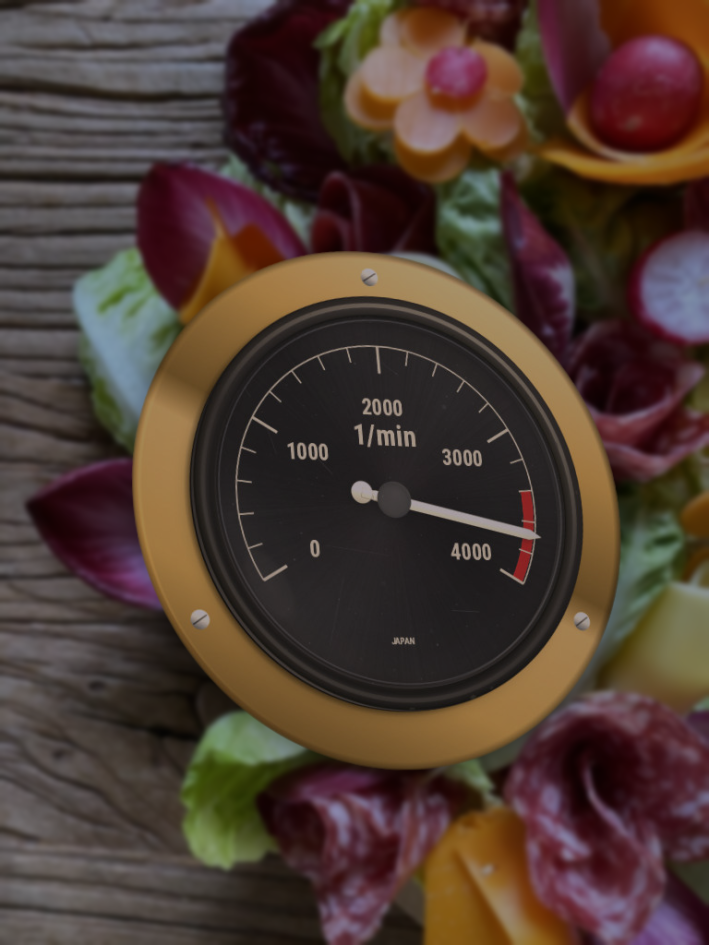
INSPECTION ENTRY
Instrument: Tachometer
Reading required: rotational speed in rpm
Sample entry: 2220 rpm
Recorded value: 3700 rpm
